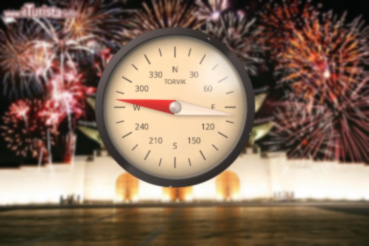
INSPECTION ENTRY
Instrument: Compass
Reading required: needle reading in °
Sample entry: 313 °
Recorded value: 277.5 °
